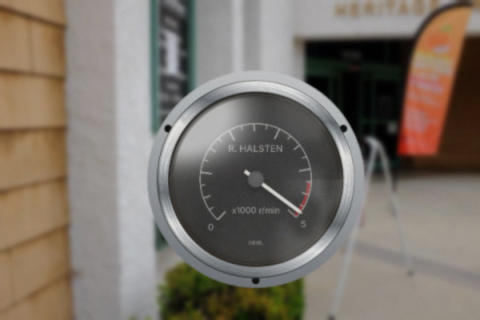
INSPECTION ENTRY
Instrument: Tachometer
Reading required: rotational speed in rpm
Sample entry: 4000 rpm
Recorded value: 4875 rpm
